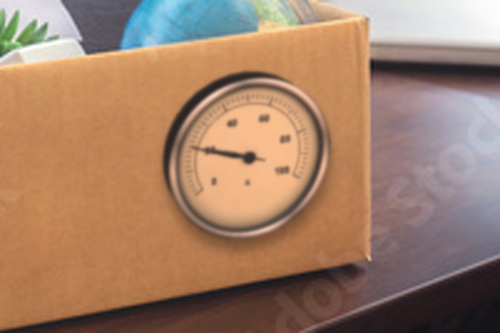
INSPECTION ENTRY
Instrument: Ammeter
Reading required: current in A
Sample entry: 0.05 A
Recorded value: 20 A
